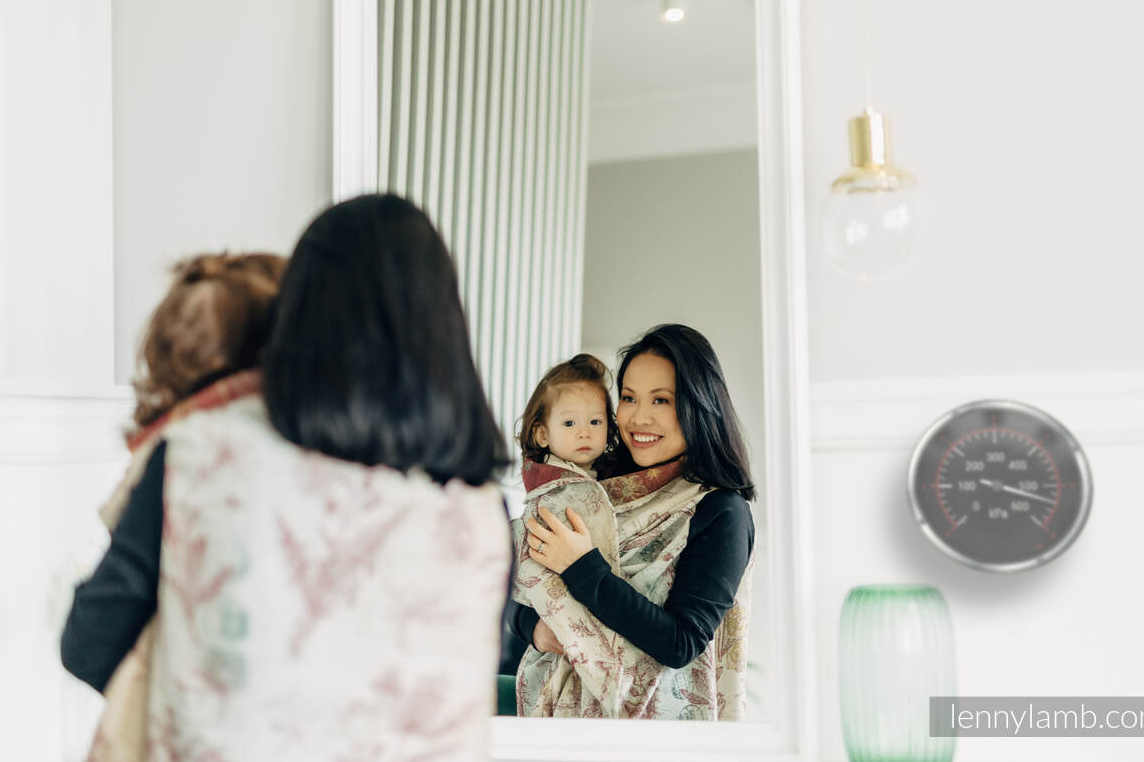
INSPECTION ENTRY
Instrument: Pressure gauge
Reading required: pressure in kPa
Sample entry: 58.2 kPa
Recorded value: 540 kPa
